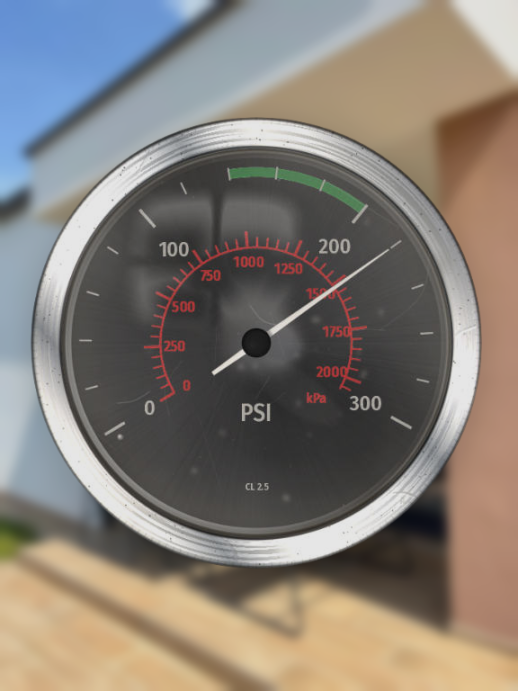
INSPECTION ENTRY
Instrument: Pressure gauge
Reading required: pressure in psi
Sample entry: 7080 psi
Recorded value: 220 psi
